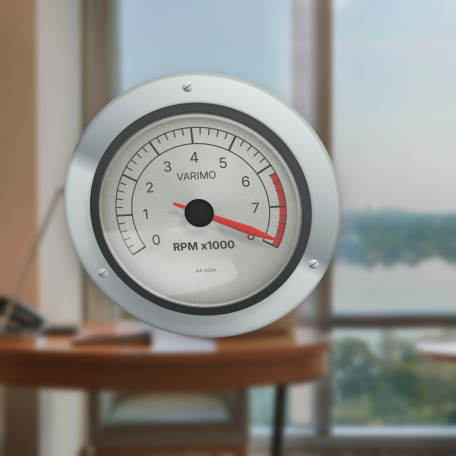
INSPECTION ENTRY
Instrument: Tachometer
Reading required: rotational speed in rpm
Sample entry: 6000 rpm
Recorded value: 7800 rpm
